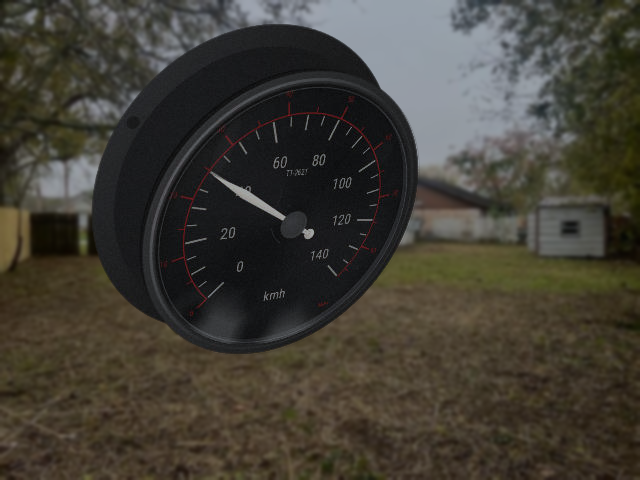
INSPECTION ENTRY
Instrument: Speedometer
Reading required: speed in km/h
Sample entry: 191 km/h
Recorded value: 40 km/h
